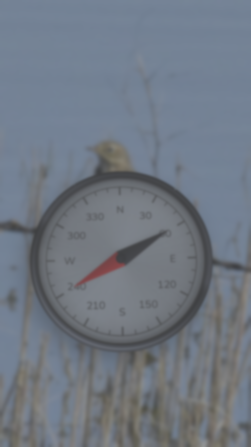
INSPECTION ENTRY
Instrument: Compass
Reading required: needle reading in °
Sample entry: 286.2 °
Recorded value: 240 °
